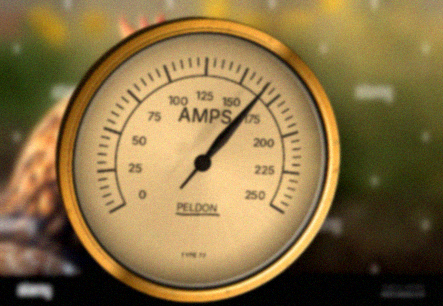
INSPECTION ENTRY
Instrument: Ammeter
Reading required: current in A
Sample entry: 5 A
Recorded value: 165 A
